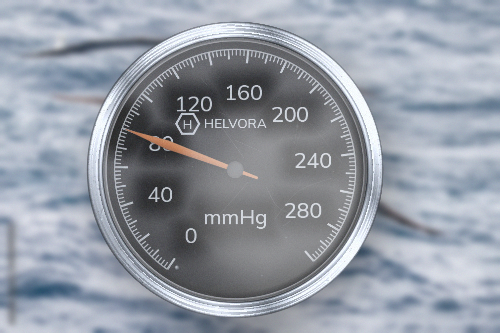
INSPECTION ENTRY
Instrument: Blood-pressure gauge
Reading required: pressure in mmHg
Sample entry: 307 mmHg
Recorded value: 80 mmHg
